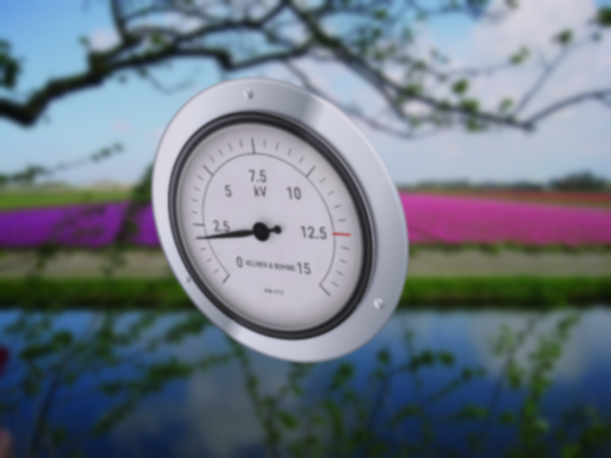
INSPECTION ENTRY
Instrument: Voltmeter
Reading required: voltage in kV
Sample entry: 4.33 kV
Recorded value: 2 kV
